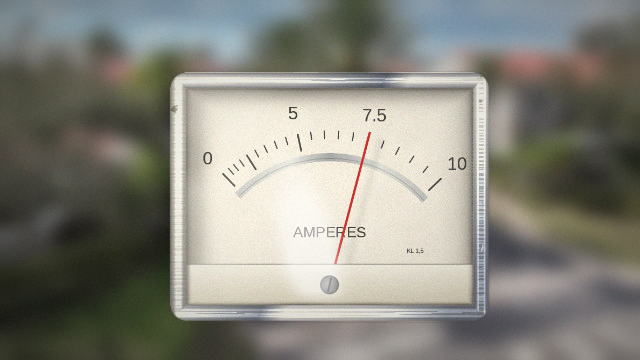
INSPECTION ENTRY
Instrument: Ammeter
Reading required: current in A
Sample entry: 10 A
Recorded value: 7.5 A
